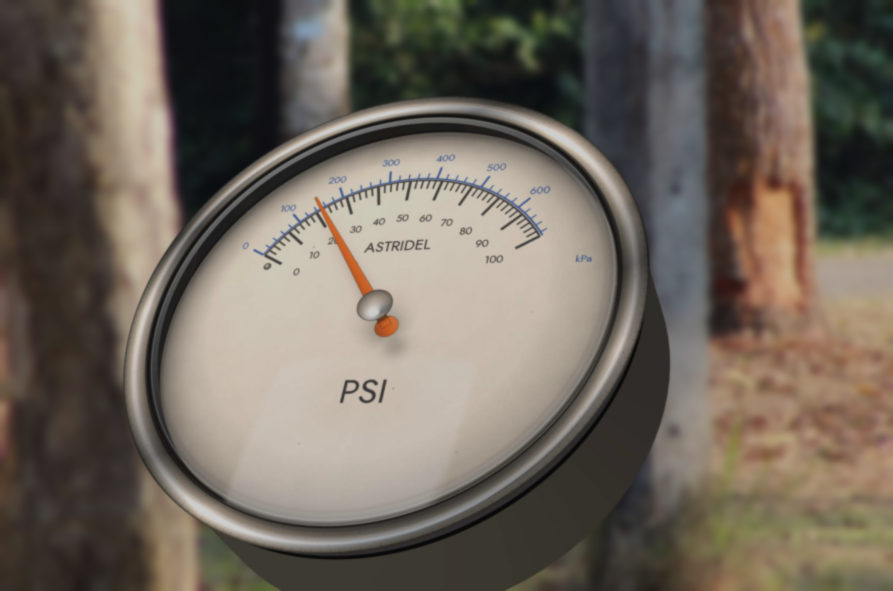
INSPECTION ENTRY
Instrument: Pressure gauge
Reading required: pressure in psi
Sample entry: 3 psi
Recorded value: 22 psi
